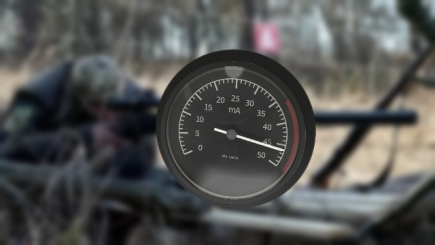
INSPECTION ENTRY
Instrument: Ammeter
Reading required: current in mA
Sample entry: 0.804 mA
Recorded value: 46 mA
